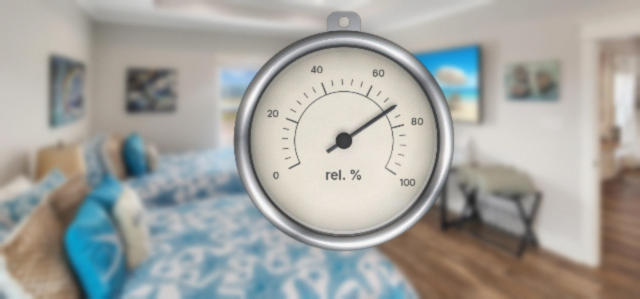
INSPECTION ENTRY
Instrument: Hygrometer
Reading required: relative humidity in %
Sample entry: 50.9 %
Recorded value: 72 %
